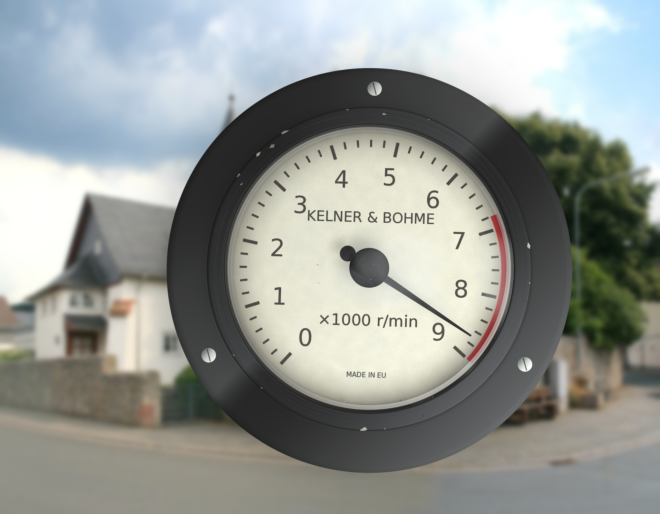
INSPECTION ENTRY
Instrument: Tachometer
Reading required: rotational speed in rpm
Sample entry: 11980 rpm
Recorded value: 8700 rpm
